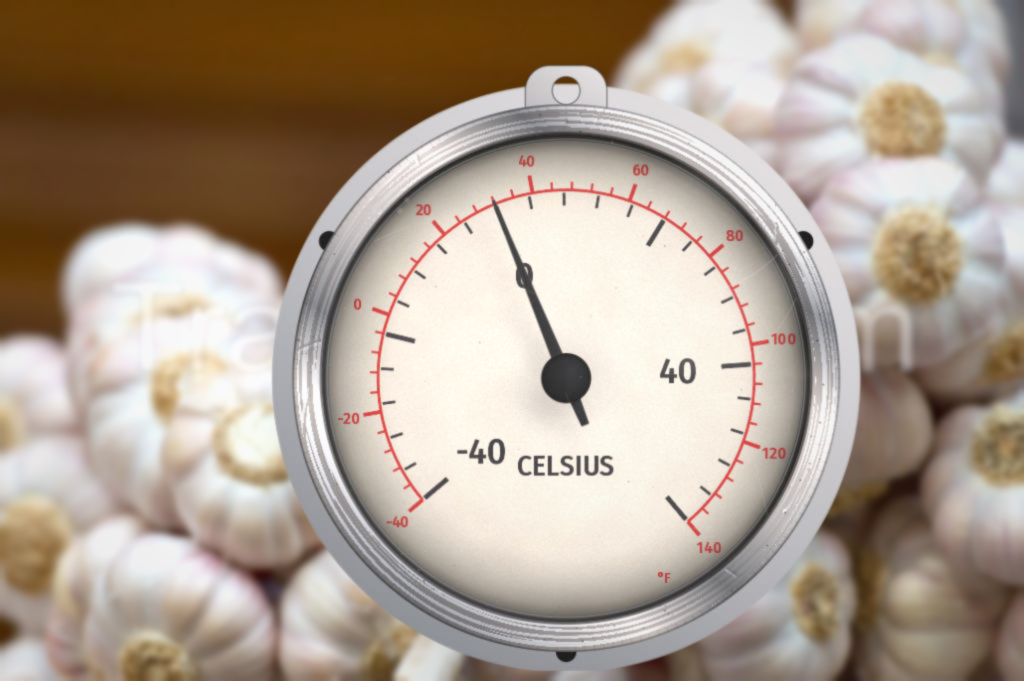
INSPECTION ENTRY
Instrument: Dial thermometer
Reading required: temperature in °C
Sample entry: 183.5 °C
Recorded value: 0 °C
